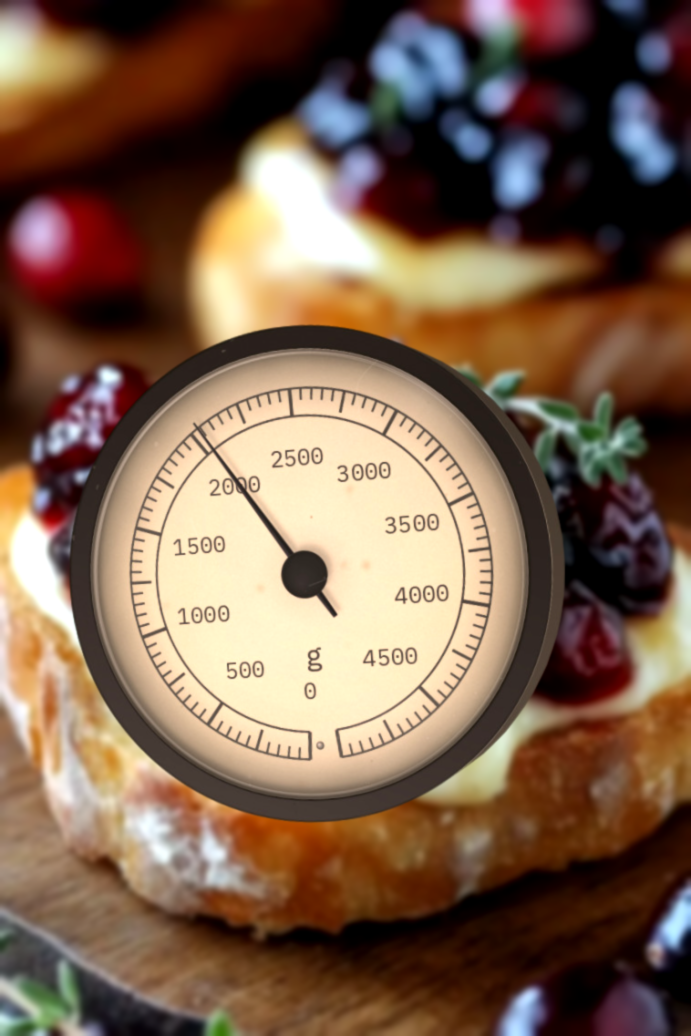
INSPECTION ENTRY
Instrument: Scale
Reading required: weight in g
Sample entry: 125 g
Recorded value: 2050 g
